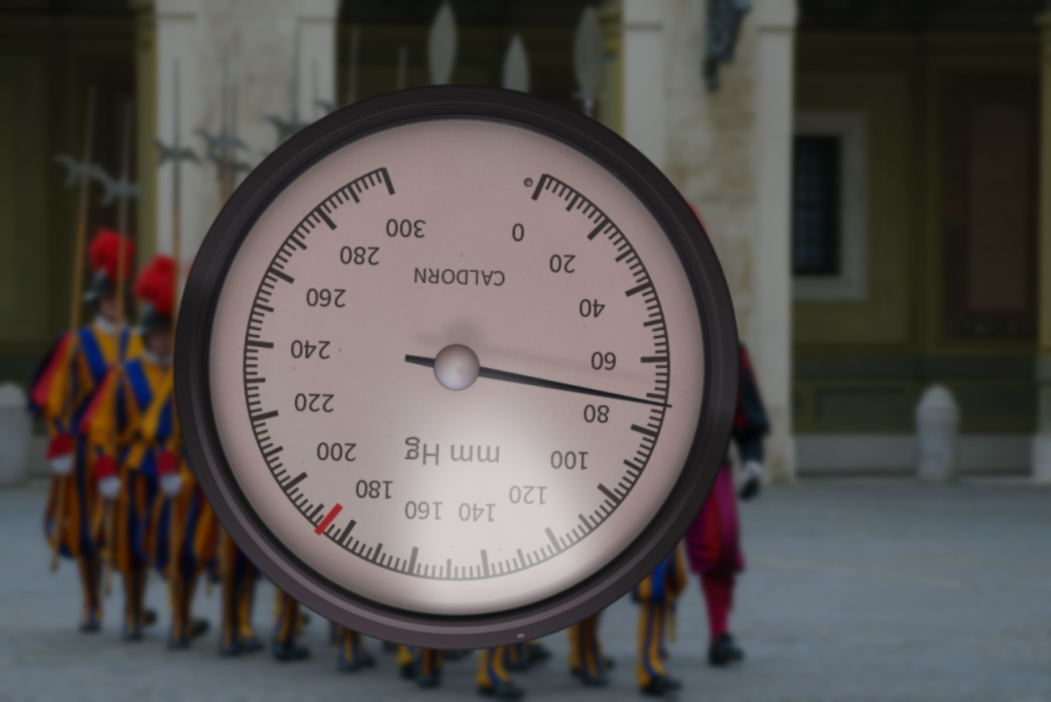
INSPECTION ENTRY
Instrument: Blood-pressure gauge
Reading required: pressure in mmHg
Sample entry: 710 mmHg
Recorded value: 72 mmHg
